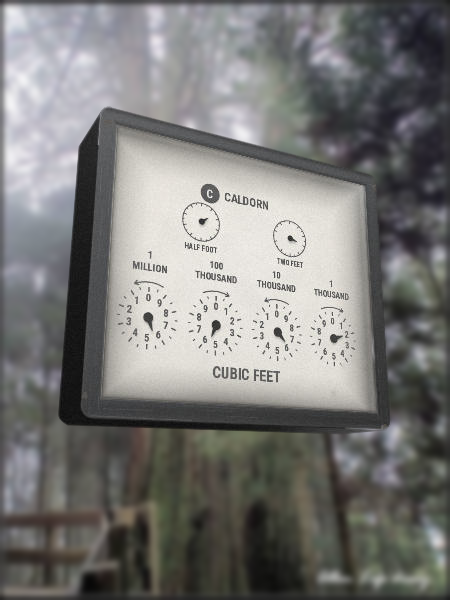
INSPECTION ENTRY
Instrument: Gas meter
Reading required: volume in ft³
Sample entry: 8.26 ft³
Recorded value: 556200 ft³
